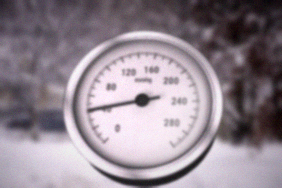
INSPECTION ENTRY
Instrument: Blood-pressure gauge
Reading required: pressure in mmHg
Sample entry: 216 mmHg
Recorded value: 40 mmHg
